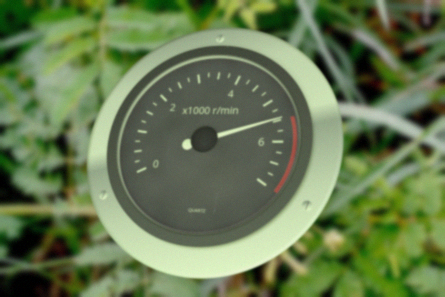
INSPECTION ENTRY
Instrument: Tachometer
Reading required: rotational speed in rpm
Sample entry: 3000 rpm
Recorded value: 5500 rpm
